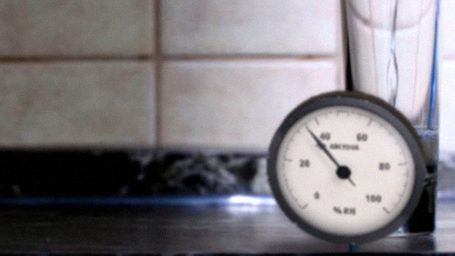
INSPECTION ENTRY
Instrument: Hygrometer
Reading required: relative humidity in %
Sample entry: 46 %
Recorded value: 36 %
